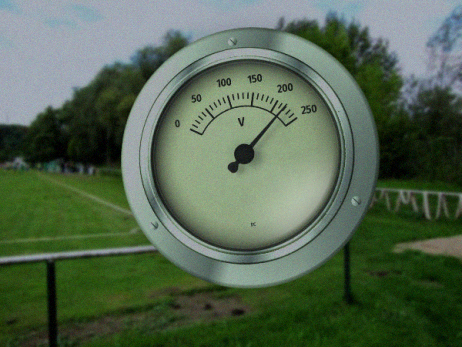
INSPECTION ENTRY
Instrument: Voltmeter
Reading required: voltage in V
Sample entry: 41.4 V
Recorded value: 220 V
